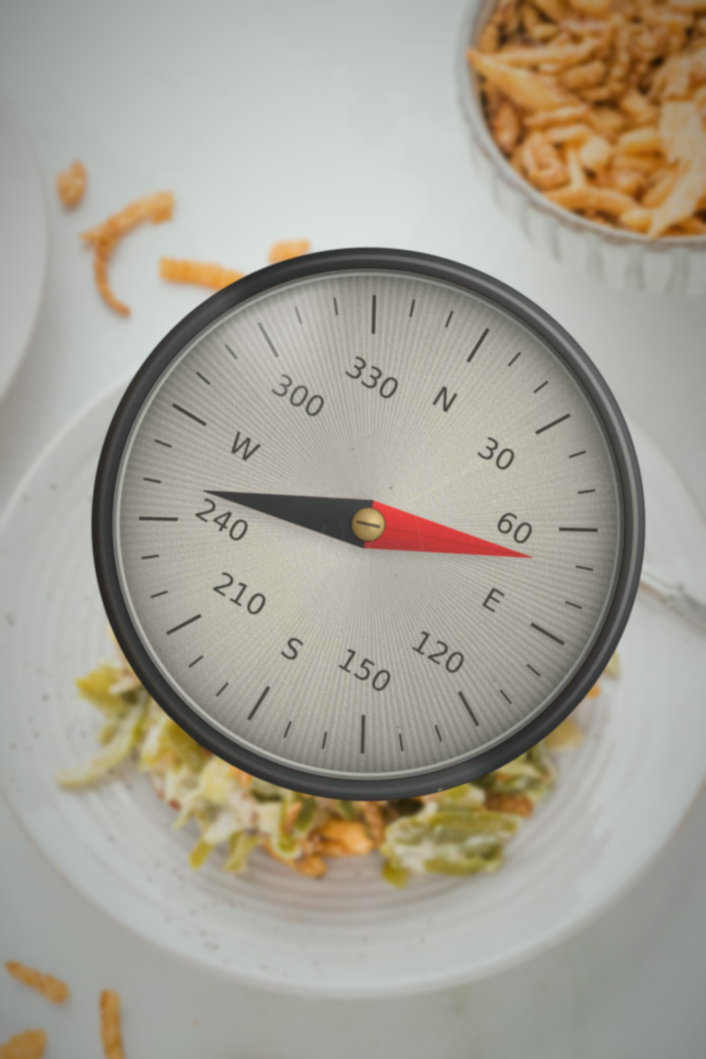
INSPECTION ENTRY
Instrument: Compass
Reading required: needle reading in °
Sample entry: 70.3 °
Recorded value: 70 °
